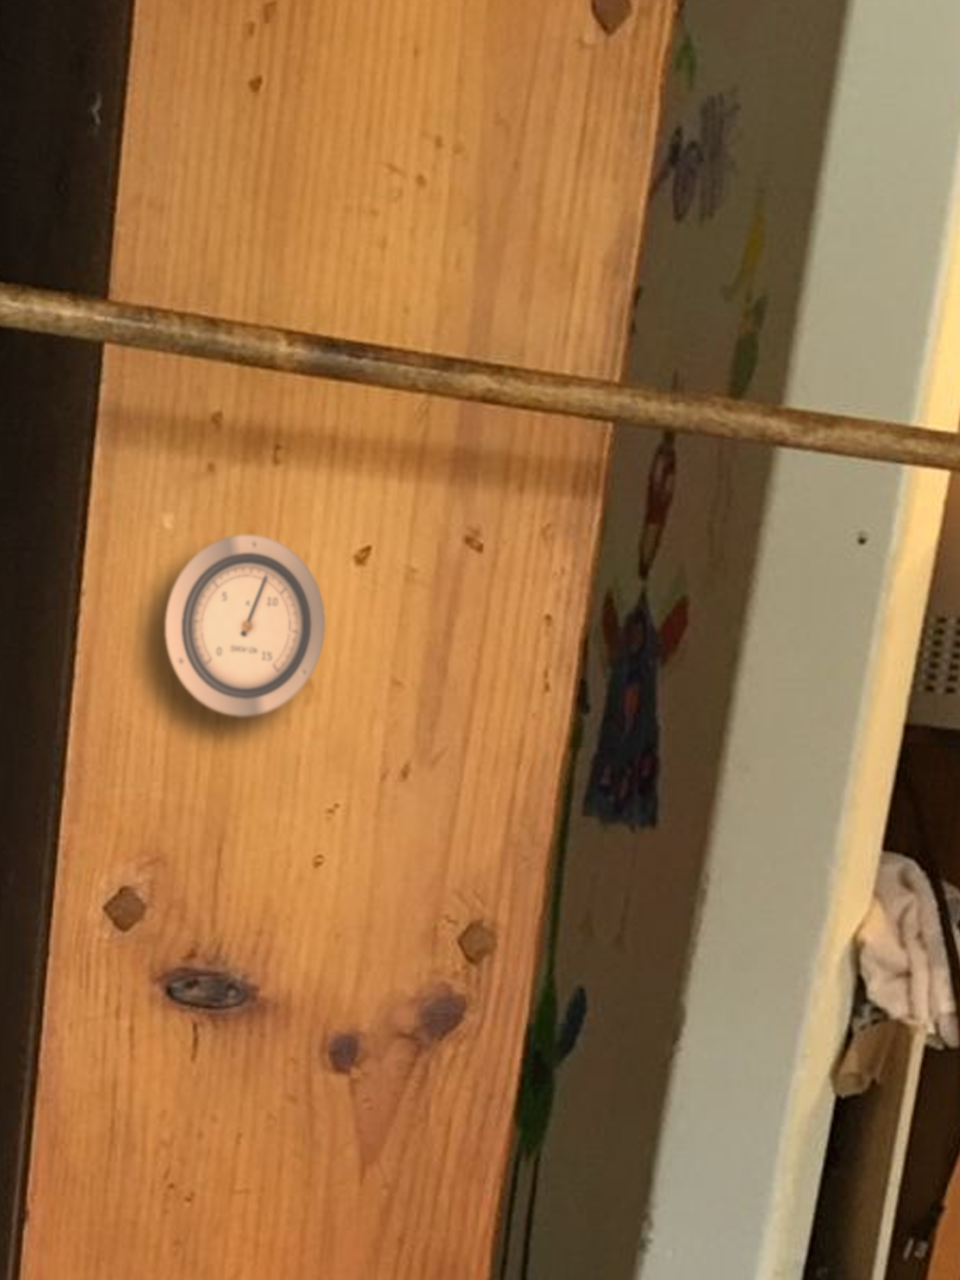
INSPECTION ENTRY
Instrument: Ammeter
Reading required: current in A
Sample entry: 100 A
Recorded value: 8.5 A
